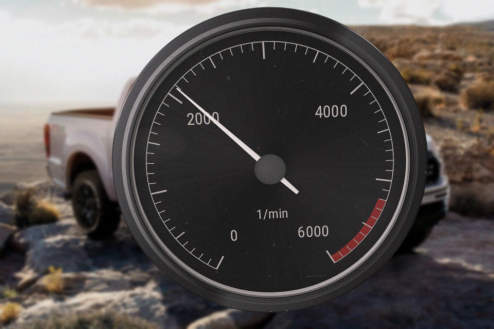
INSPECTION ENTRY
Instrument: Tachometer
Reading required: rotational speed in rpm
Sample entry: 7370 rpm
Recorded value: 2100 rpm
